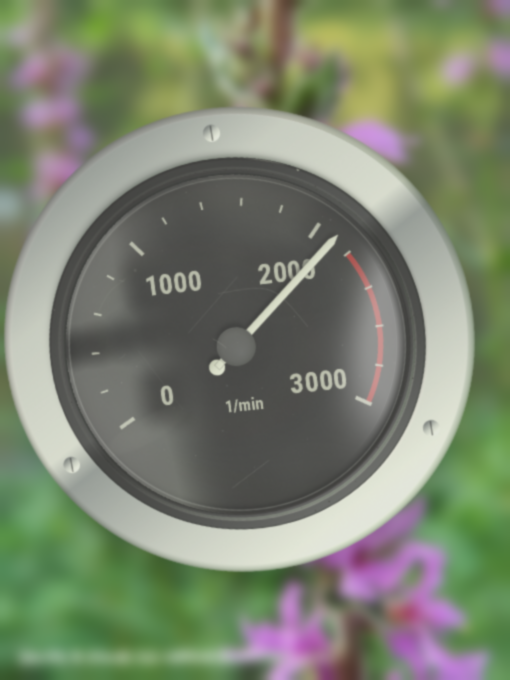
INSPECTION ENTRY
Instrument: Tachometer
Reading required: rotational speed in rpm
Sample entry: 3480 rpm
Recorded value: 2100 rpm
